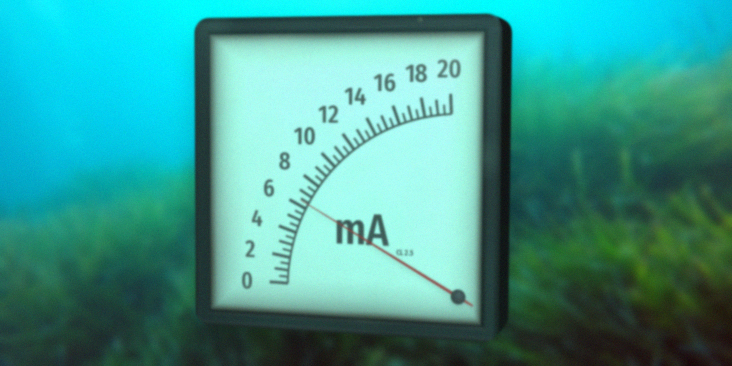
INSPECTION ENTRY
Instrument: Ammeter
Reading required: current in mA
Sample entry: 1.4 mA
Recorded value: 6.5 mA
